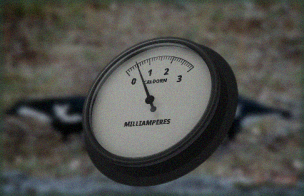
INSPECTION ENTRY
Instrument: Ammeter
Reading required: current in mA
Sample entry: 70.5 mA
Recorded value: 0.5 mA
